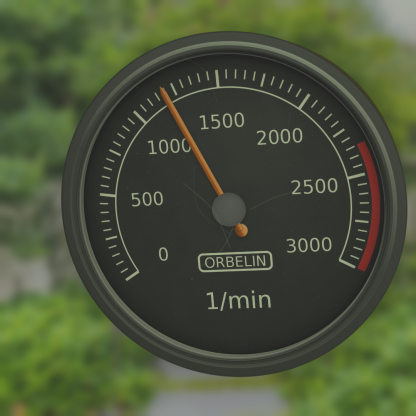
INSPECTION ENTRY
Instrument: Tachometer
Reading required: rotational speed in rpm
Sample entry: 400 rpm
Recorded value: 1200 rpm
